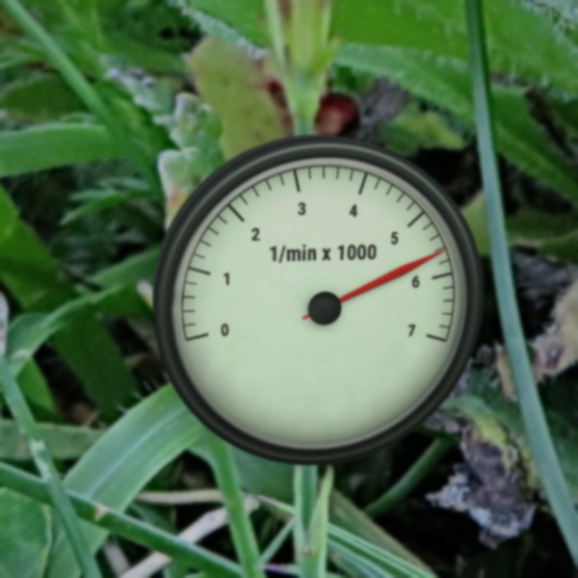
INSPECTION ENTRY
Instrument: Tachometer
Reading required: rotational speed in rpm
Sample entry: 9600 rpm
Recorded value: 5600 rpm
